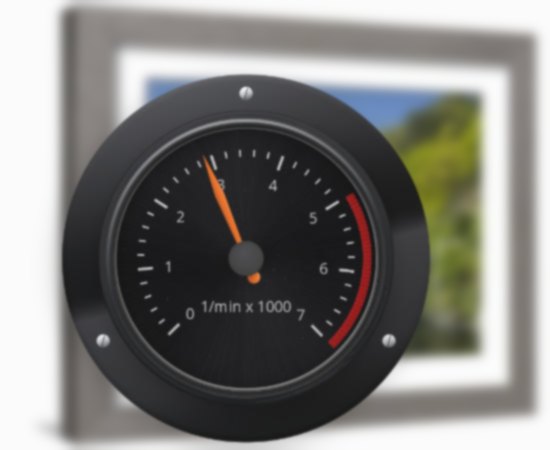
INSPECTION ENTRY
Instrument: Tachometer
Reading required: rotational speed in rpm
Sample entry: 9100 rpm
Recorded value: 2900 rpm
